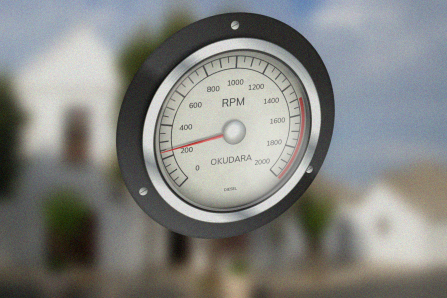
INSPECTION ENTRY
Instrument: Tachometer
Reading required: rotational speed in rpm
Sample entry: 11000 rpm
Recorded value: 250 rpm
